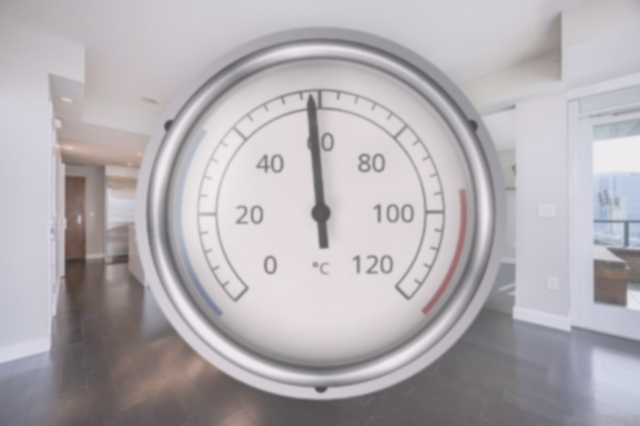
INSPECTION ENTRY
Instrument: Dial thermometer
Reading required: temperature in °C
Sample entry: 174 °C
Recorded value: 58 °C
